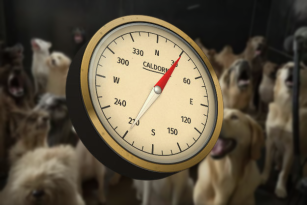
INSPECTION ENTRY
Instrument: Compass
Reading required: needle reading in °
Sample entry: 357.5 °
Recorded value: 30 °
